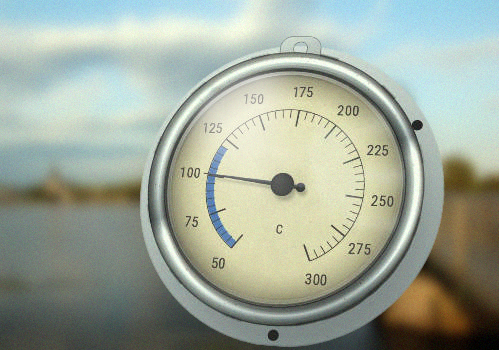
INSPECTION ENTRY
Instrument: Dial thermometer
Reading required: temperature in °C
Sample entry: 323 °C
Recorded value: 100 °C
